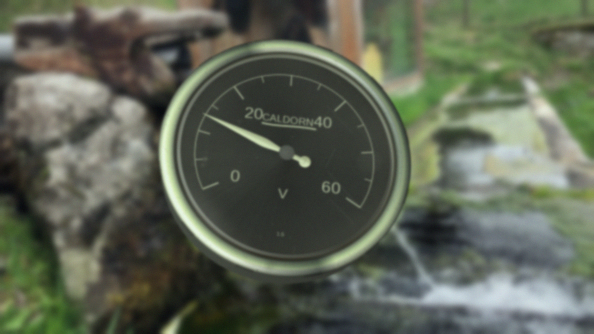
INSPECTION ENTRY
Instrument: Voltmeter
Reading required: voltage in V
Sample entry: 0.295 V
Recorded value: 12.5 V
